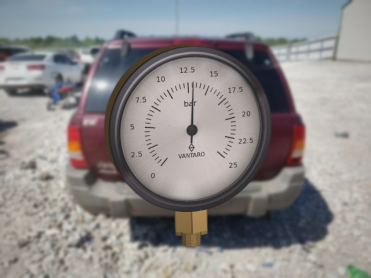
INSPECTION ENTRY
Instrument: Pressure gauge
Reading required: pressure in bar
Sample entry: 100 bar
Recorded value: 13 bar
